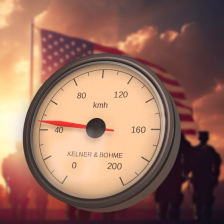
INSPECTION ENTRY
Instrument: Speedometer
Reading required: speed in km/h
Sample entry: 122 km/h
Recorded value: 45 km/h
